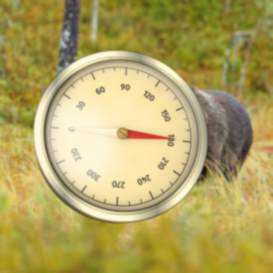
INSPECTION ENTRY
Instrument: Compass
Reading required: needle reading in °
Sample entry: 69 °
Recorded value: 180 °
